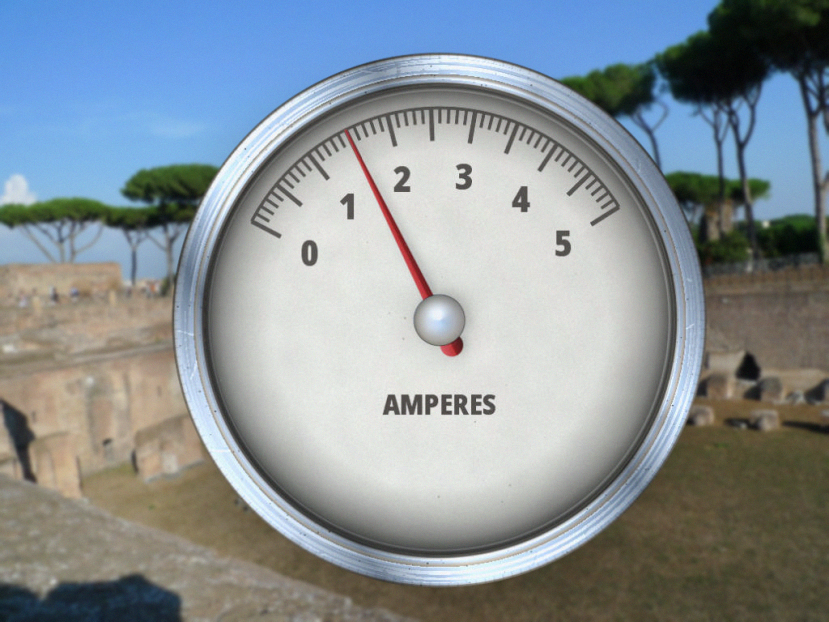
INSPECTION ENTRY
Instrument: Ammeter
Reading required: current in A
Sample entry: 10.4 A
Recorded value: 1.5 A
